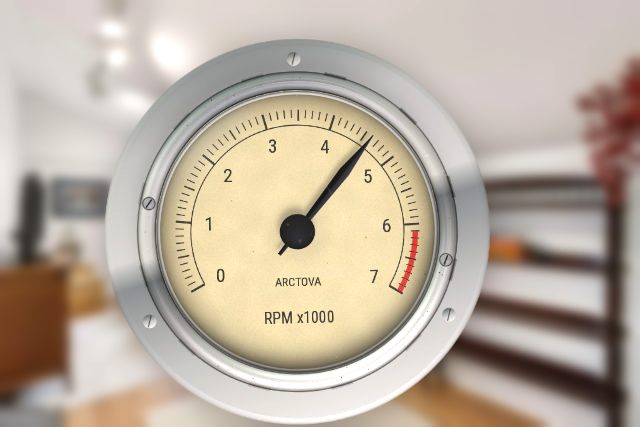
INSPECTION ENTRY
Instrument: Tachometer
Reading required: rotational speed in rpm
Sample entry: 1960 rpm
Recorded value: 4600 rpm
